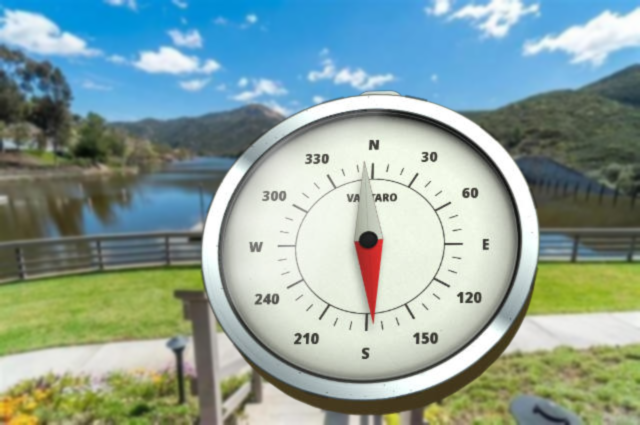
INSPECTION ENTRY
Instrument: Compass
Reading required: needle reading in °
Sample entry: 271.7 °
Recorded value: 175 °
